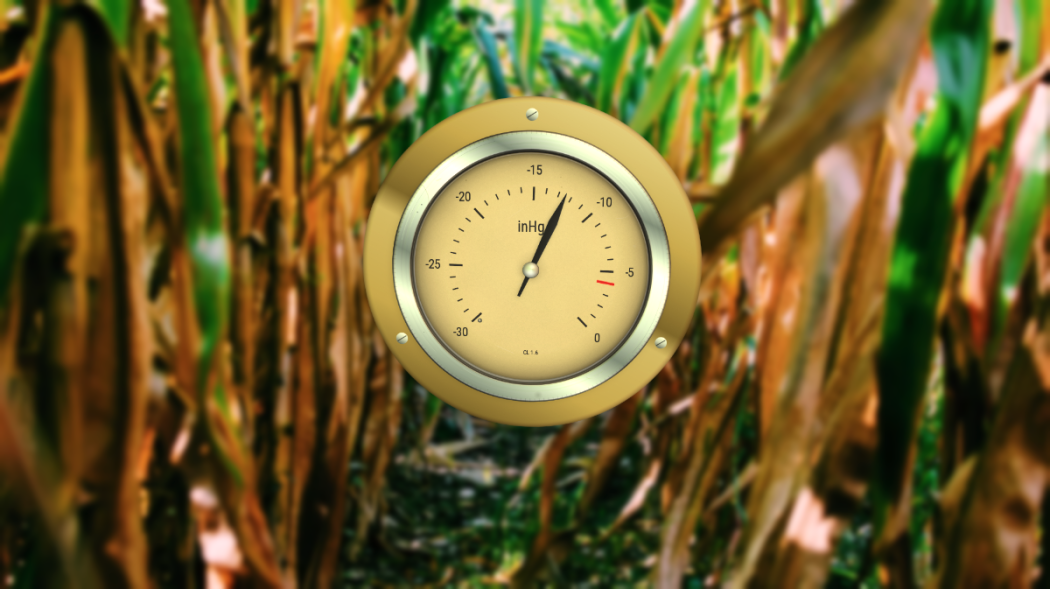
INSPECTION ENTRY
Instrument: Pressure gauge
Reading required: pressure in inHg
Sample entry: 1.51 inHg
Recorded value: -12.5 inHg
